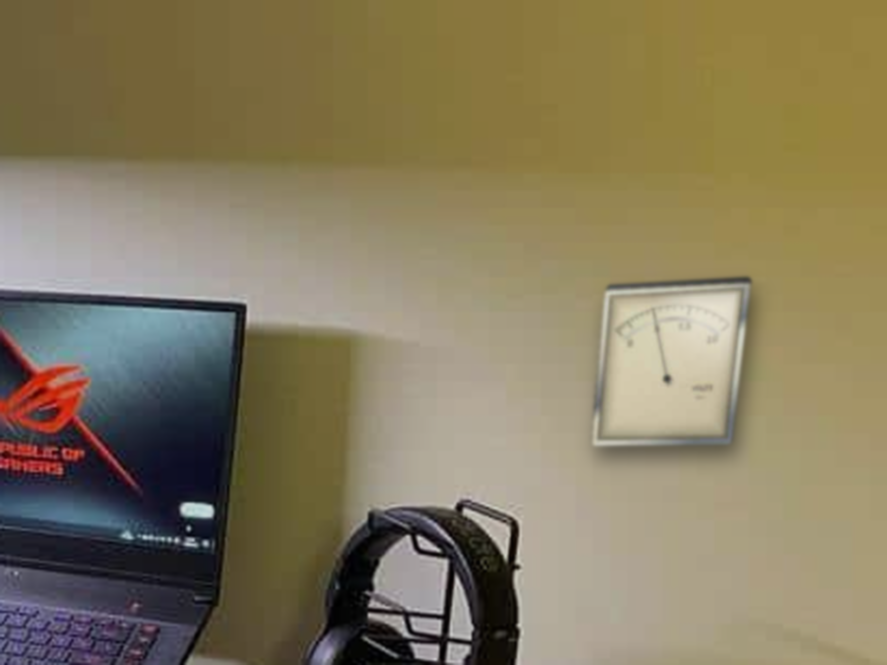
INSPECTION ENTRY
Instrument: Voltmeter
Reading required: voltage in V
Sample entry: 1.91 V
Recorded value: 5 V
